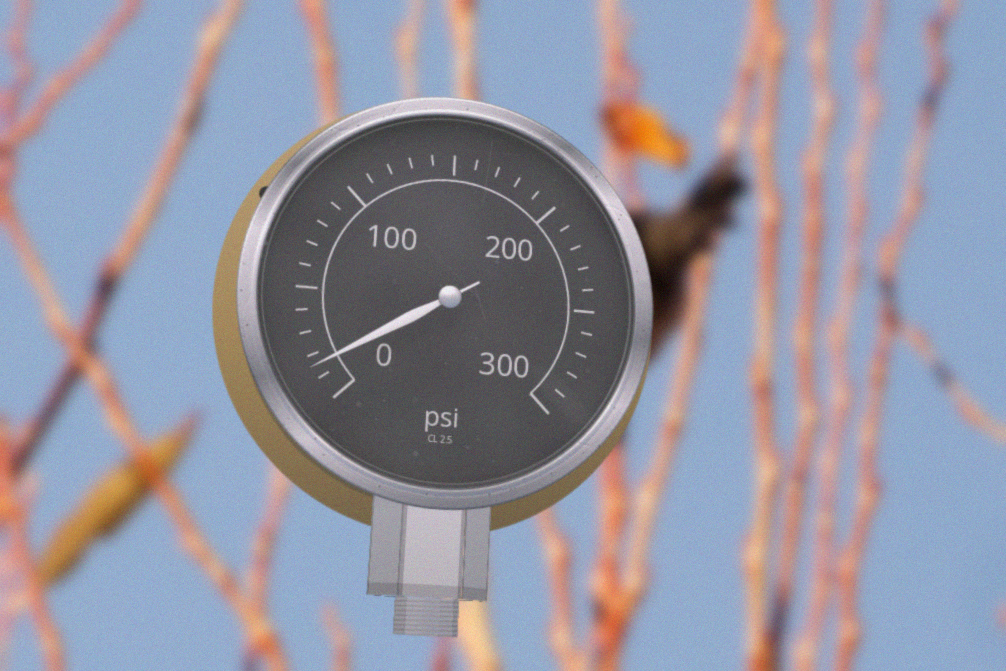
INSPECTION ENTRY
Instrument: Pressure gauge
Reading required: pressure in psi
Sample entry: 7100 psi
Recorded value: 15 psi
